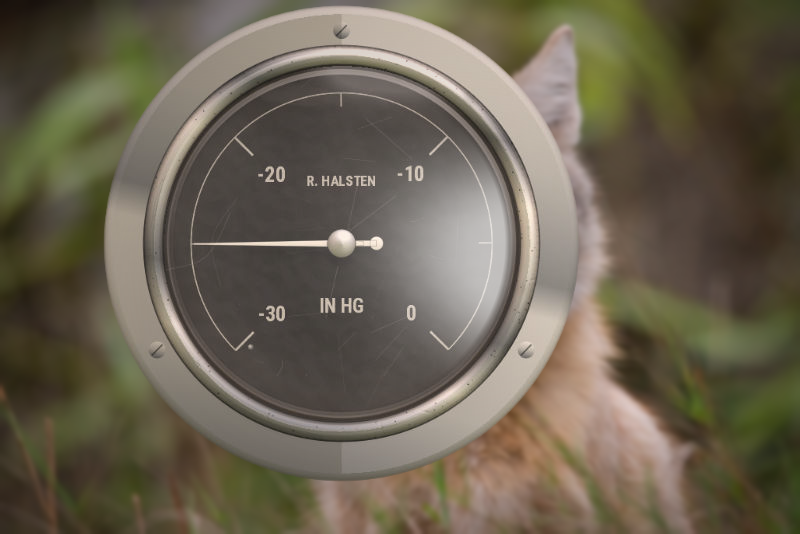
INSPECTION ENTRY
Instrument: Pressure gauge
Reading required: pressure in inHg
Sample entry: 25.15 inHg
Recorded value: -25 inHg
